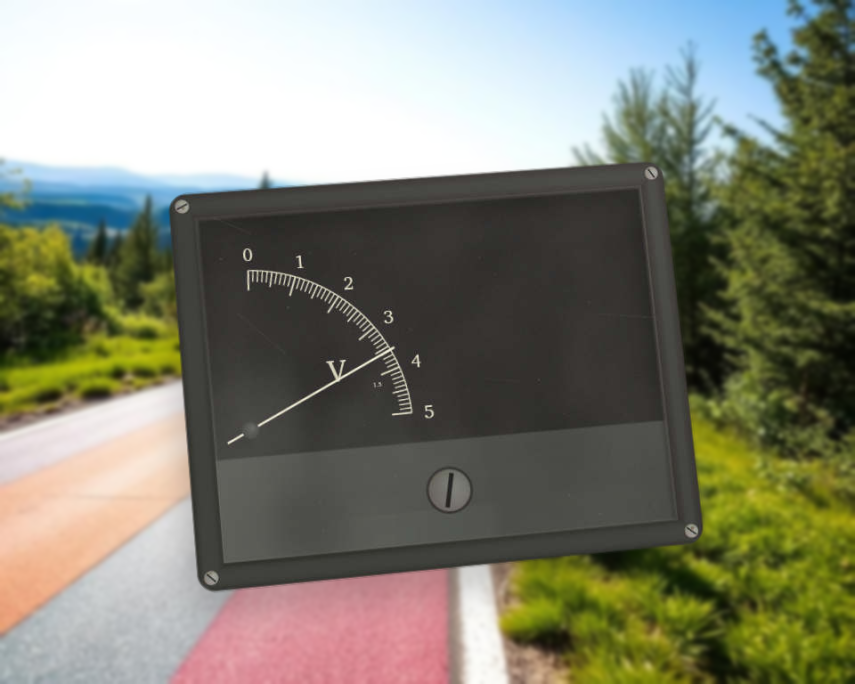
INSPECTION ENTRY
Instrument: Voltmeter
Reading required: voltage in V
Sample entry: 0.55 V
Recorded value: 3.6 V
